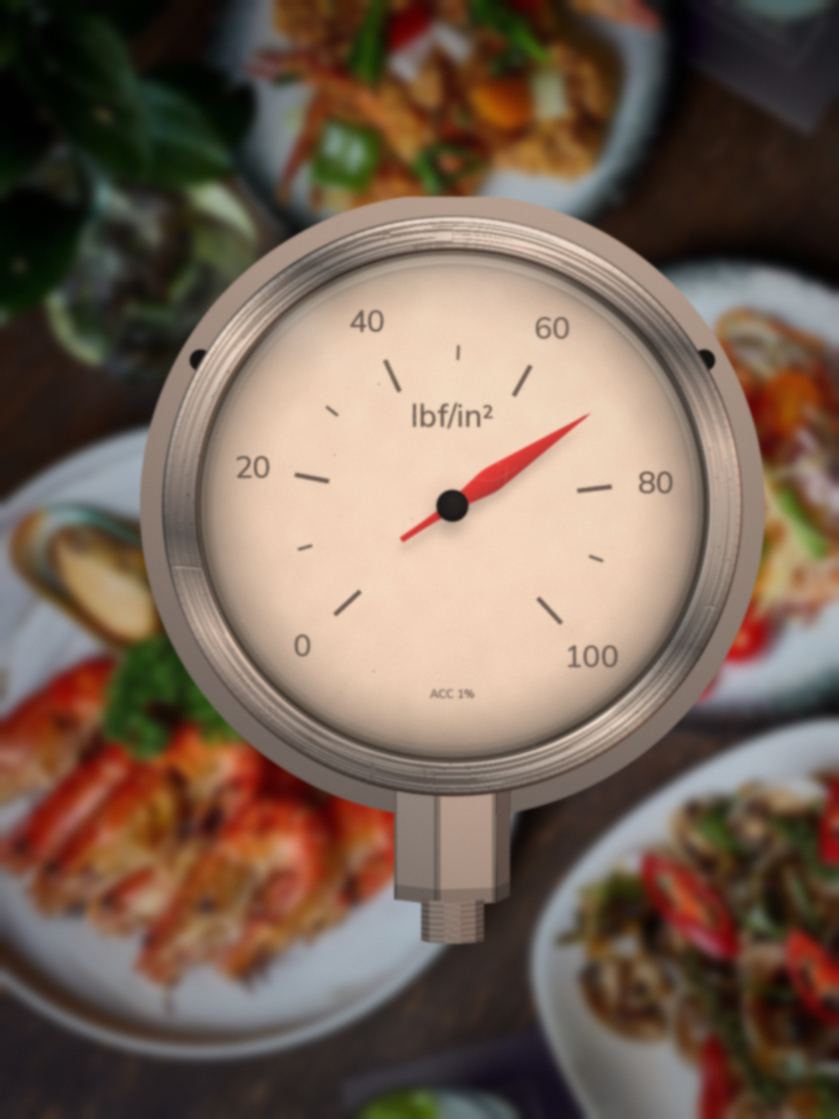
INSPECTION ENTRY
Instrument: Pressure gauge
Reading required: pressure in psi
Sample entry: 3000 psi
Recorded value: 70 psi
